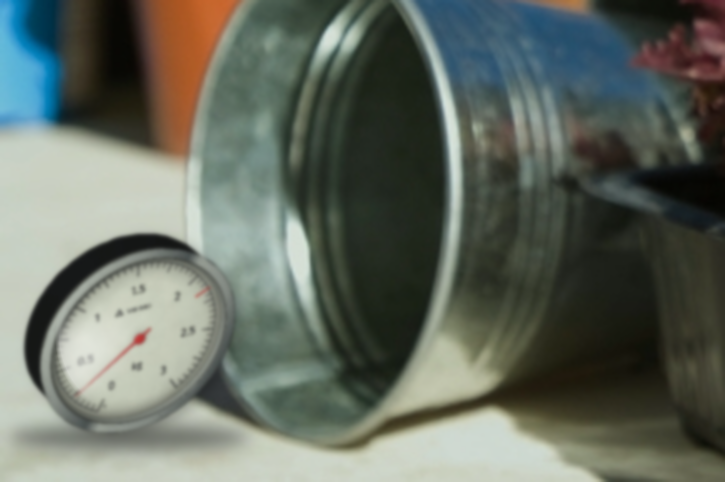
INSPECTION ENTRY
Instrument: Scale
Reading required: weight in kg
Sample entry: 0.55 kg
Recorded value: 0.25 kg
